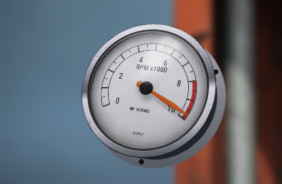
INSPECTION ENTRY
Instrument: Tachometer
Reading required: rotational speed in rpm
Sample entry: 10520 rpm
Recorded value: 9750 rpm
